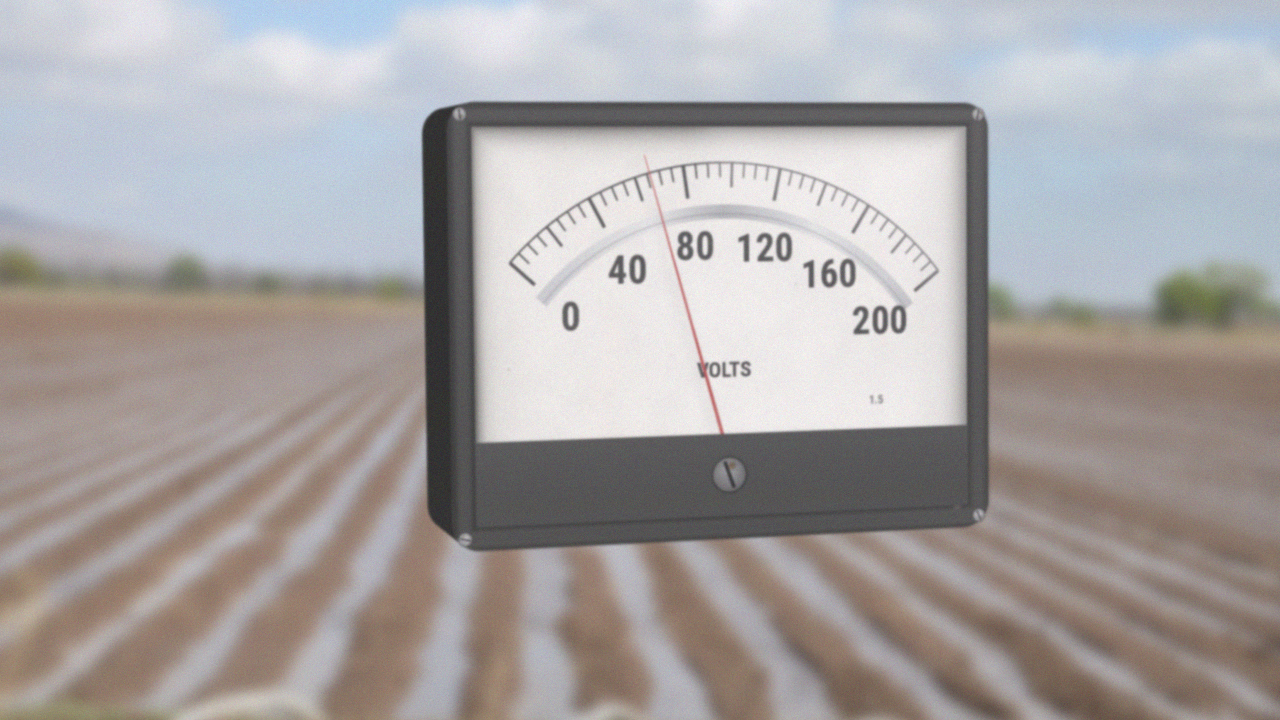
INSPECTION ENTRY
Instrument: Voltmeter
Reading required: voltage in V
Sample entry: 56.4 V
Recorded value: 65 V
